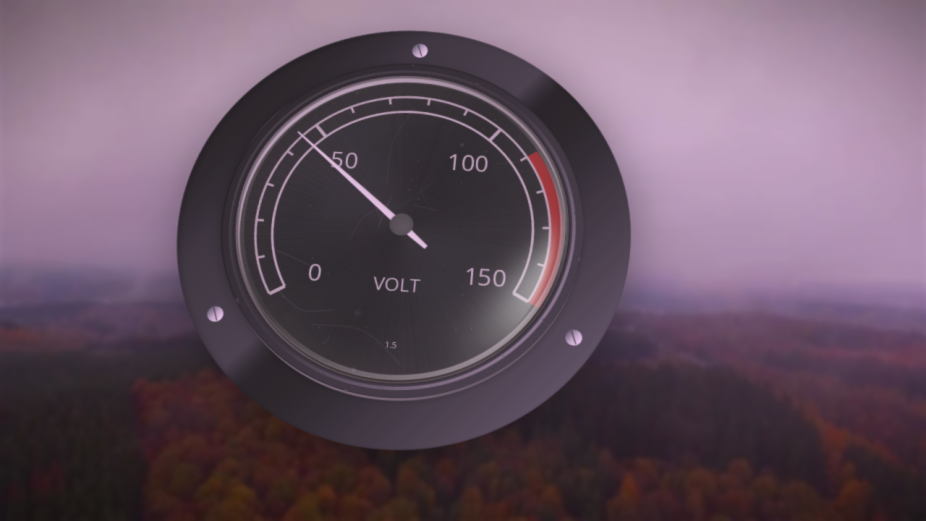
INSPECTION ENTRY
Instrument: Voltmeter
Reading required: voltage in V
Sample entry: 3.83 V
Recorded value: 45 V
